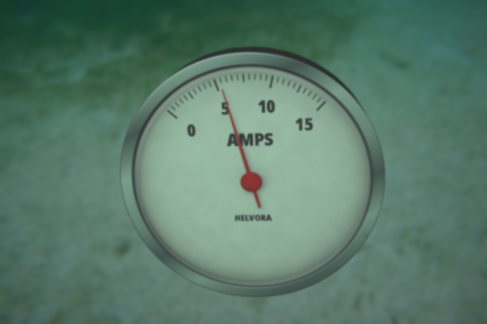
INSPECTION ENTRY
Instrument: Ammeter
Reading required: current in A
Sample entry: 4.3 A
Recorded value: 5.5 A
